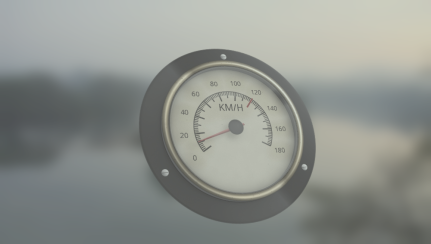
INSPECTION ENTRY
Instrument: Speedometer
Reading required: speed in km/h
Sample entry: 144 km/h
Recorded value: 10 km/h
